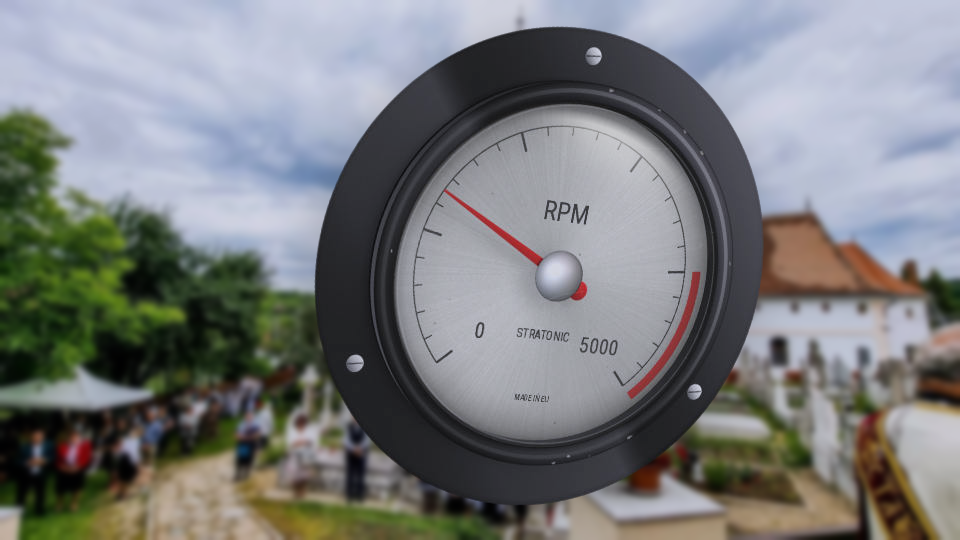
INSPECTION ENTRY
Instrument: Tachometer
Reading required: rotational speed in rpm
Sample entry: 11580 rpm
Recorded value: 1300 rpm
